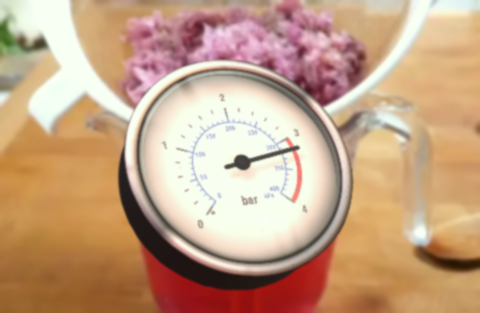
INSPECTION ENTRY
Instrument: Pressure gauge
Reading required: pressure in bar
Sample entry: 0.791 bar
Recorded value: 3.2 bar
